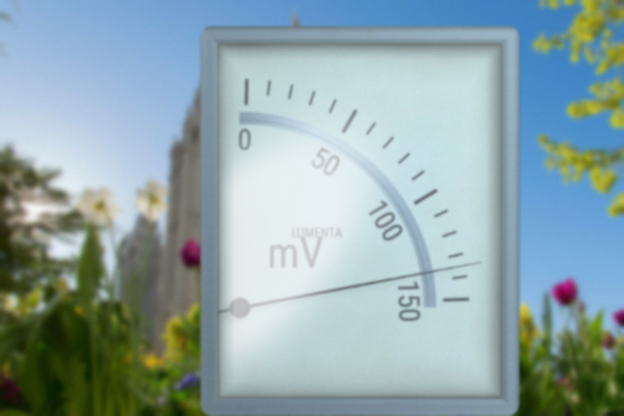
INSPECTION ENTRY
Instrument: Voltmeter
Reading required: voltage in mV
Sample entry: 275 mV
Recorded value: 135 mV
